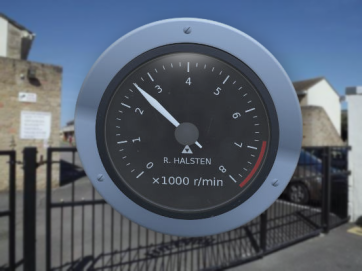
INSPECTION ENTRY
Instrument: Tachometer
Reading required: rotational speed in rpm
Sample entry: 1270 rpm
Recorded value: 2600 rpm
